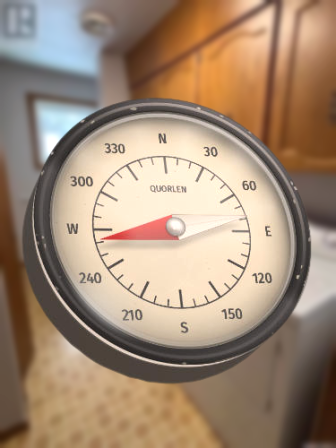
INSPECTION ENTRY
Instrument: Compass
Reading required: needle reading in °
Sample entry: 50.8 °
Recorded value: 260 °
